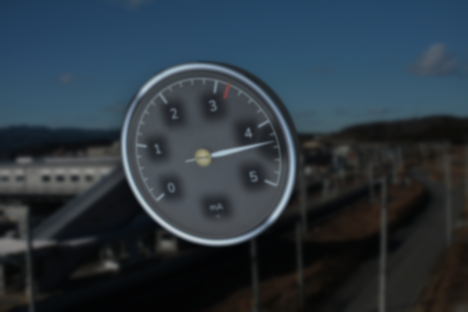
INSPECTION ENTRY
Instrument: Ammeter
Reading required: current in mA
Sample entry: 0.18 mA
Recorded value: 4.3 mA
